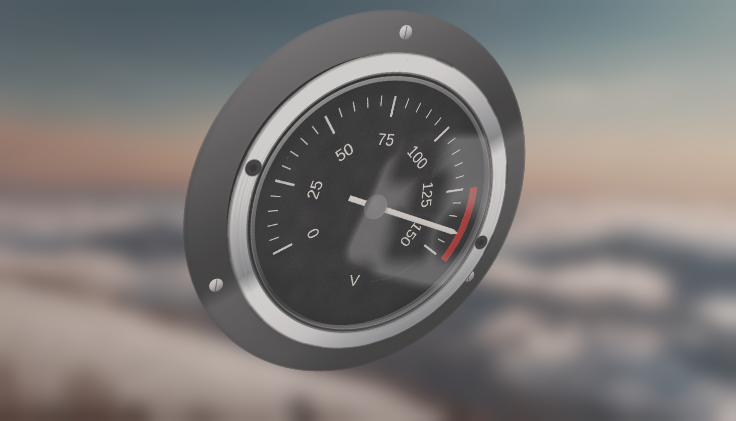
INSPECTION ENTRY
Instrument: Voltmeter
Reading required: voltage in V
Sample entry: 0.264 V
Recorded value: 140 V
